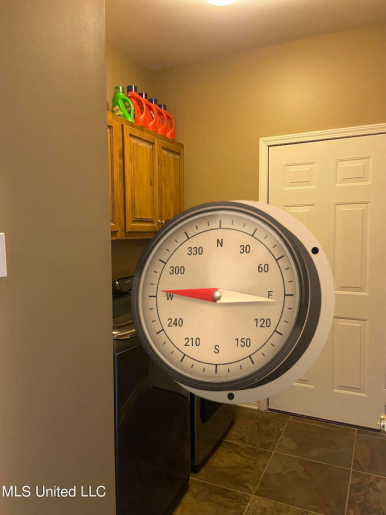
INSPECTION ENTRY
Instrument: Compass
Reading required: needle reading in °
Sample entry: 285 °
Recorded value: 275 °
